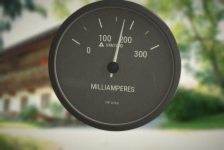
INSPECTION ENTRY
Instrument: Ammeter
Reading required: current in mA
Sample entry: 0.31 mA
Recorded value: 175 mA
